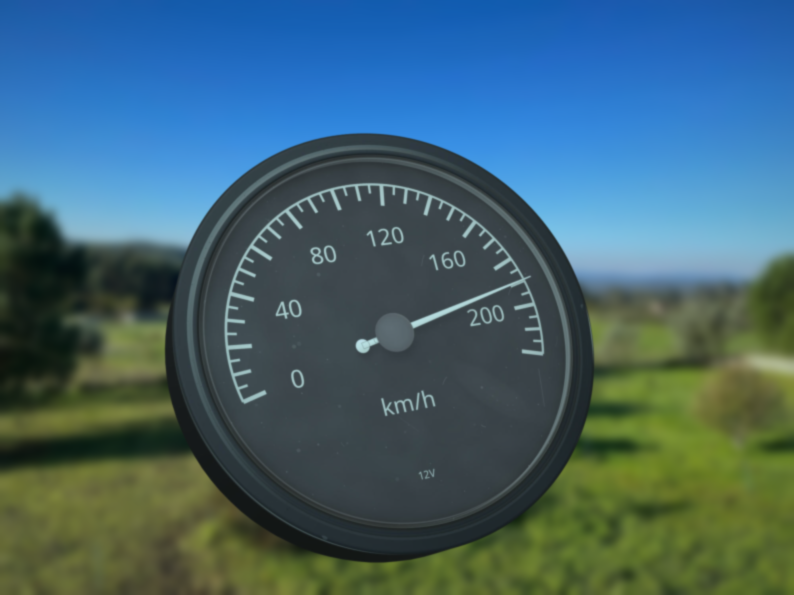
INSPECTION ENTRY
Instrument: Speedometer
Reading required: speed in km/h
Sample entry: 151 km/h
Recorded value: 190 km/h
